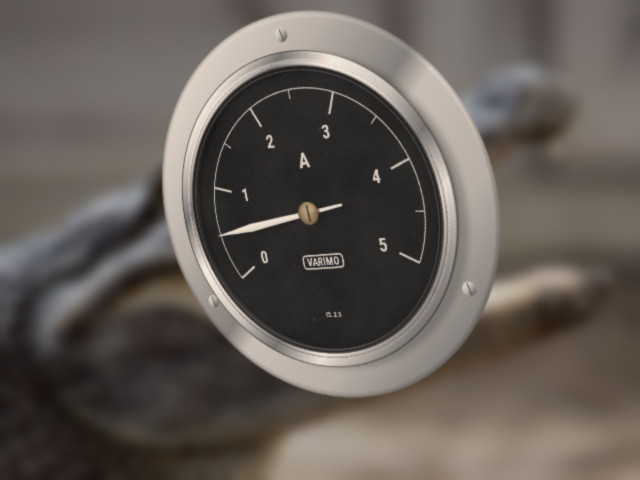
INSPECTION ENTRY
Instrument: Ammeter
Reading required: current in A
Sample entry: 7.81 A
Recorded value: 0.5 A
